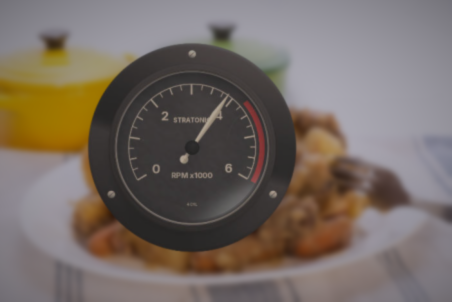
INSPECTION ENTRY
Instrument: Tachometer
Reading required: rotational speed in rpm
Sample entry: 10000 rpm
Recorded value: 3875 rpm
